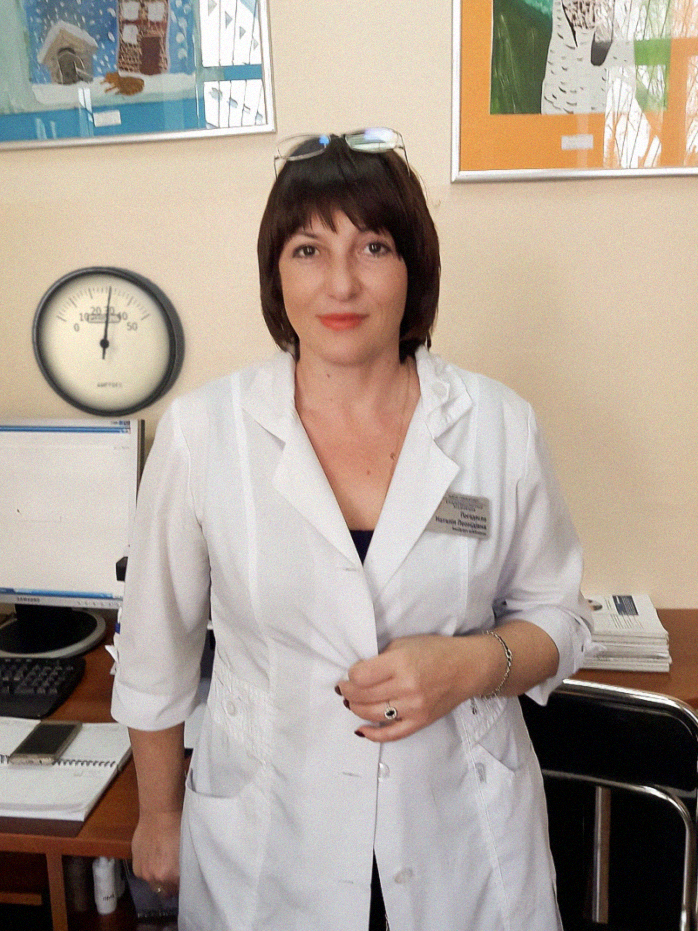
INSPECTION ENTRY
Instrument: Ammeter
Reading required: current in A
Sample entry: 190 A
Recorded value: 30 A
